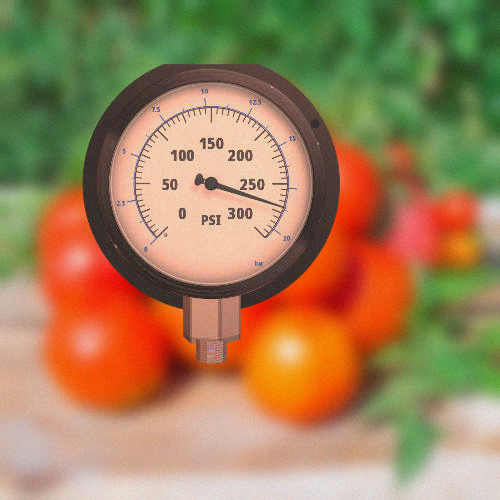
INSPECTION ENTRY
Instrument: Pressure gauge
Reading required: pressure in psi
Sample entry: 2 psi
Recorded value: 270 psi
